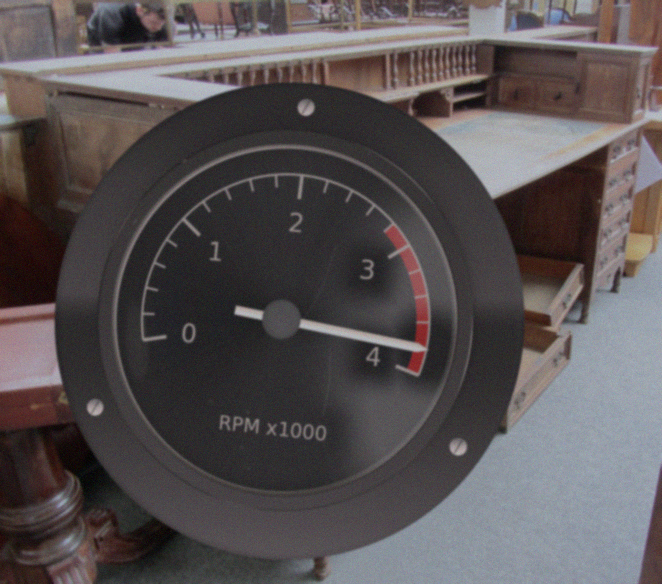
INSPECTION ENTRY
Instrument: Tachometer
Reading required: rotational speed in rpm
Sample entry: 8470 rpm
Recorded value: 3800 rpm
